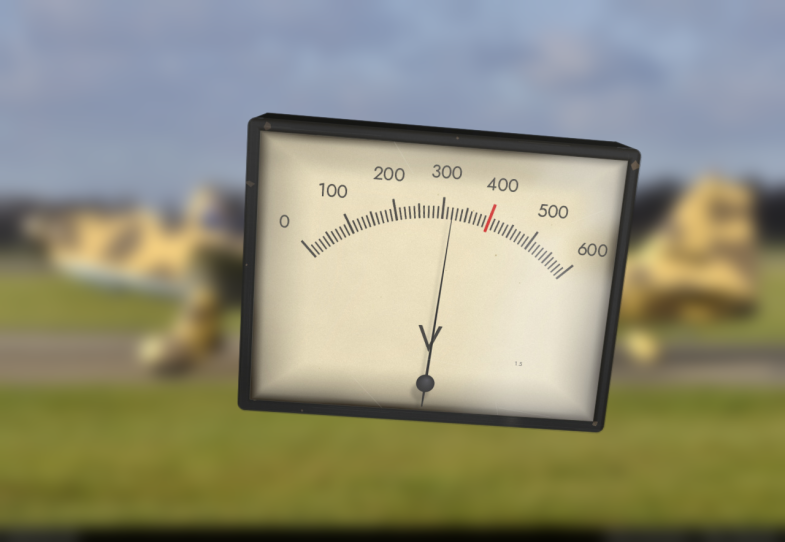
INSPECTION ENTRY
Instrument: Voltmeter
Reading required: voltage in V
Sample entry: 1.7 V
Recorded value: 320 V
